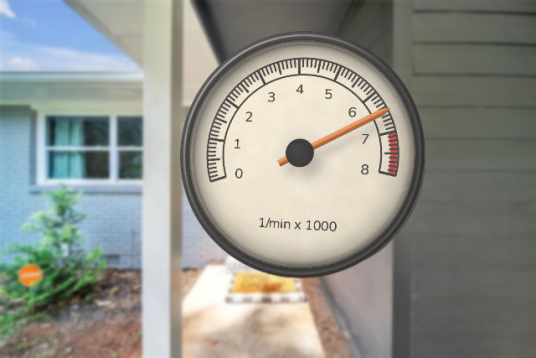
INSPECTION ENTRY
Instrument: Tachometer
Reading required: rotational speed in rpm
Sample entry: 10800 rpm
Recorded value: 6500 rpm
